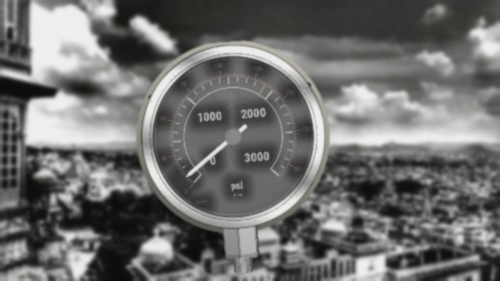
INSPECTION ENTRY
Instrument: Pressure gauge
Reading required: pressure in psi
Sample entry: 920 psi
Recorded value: 100 psi
